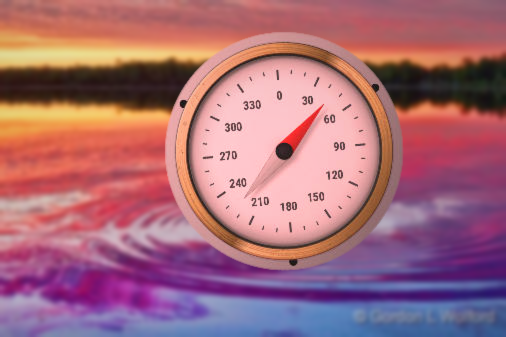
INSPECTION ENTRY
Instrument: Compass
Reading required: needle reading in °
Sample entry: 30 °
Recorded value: 45 °
